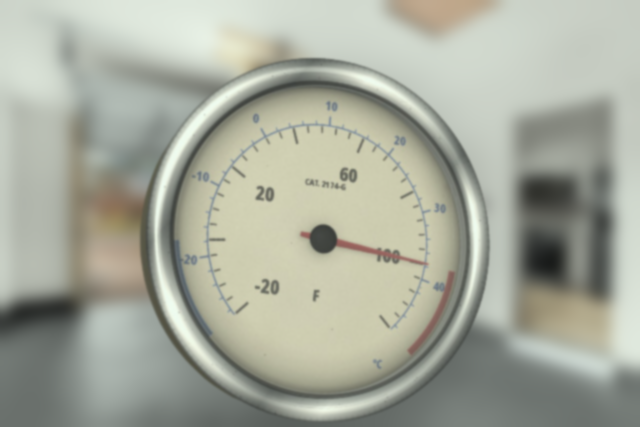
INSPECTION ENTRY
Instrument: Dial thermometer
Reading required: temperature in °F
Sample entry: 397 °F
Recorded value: 100 °F
